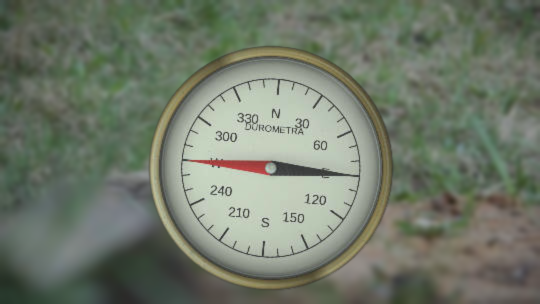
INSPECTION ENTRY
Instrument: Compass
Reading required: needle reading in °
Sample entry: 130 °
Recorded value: 270 °
